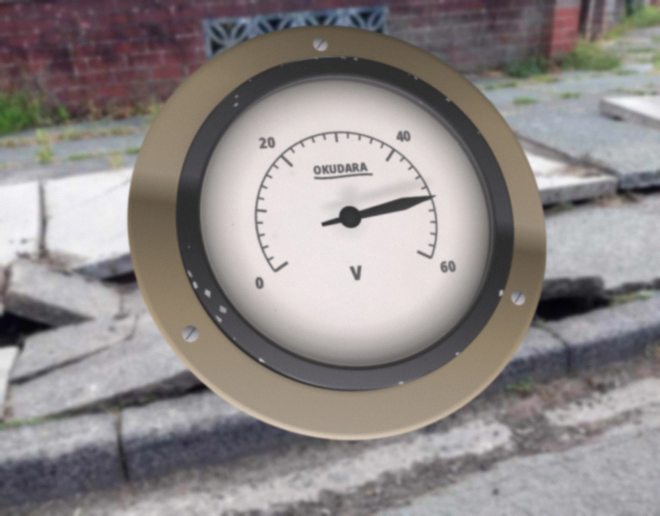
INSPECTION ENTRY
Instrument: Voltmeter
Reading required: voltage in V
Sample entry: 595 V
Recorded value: 50 V
